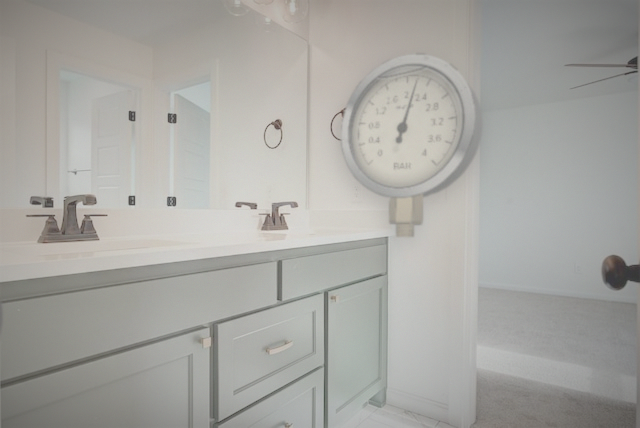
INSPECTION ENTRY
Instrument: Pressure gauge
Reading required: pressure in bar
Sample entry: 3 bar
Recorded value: 2.2 bar
